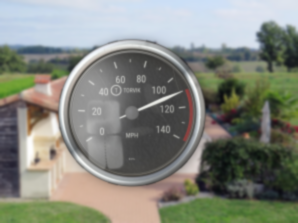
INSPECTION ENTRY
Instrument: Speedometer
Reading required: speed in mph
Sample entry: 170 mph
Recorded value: 110 mph
